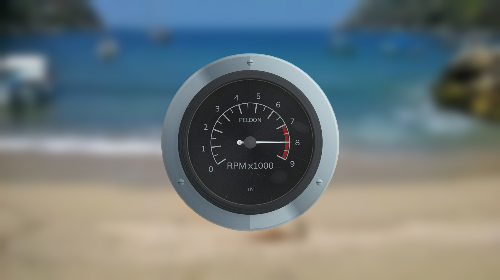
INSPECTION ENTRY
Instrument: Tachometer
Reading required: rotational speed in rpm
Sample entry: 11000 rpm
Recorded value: 8000 rpm
